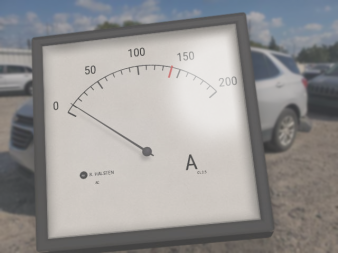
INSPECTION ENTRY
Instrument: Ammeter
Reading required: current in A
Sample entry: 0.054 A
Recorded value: 10 A
